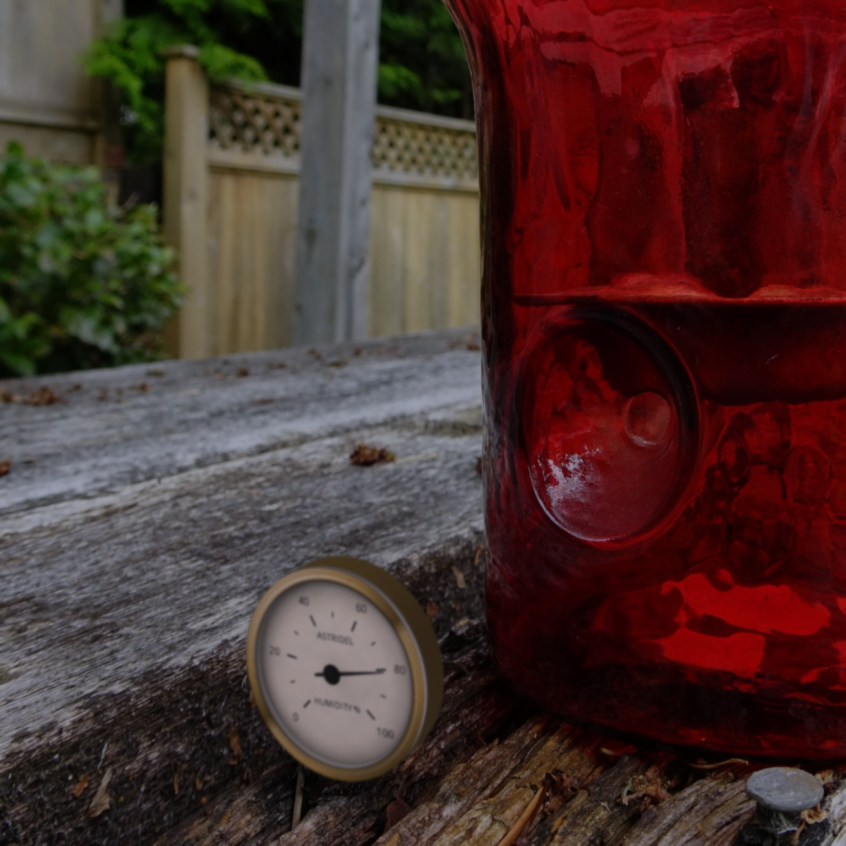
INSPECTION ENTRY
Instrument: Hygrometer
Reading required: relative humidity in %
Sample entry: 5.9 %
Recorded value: 80 %
